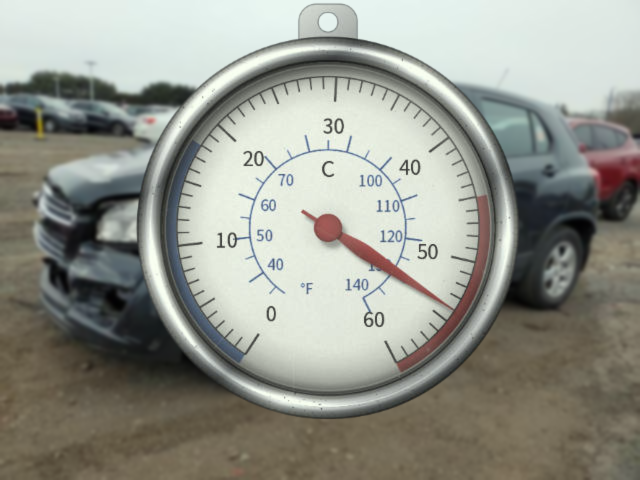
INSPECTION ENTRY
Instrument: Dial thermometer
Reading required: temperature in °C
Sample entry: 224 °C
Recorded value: 54 °C
